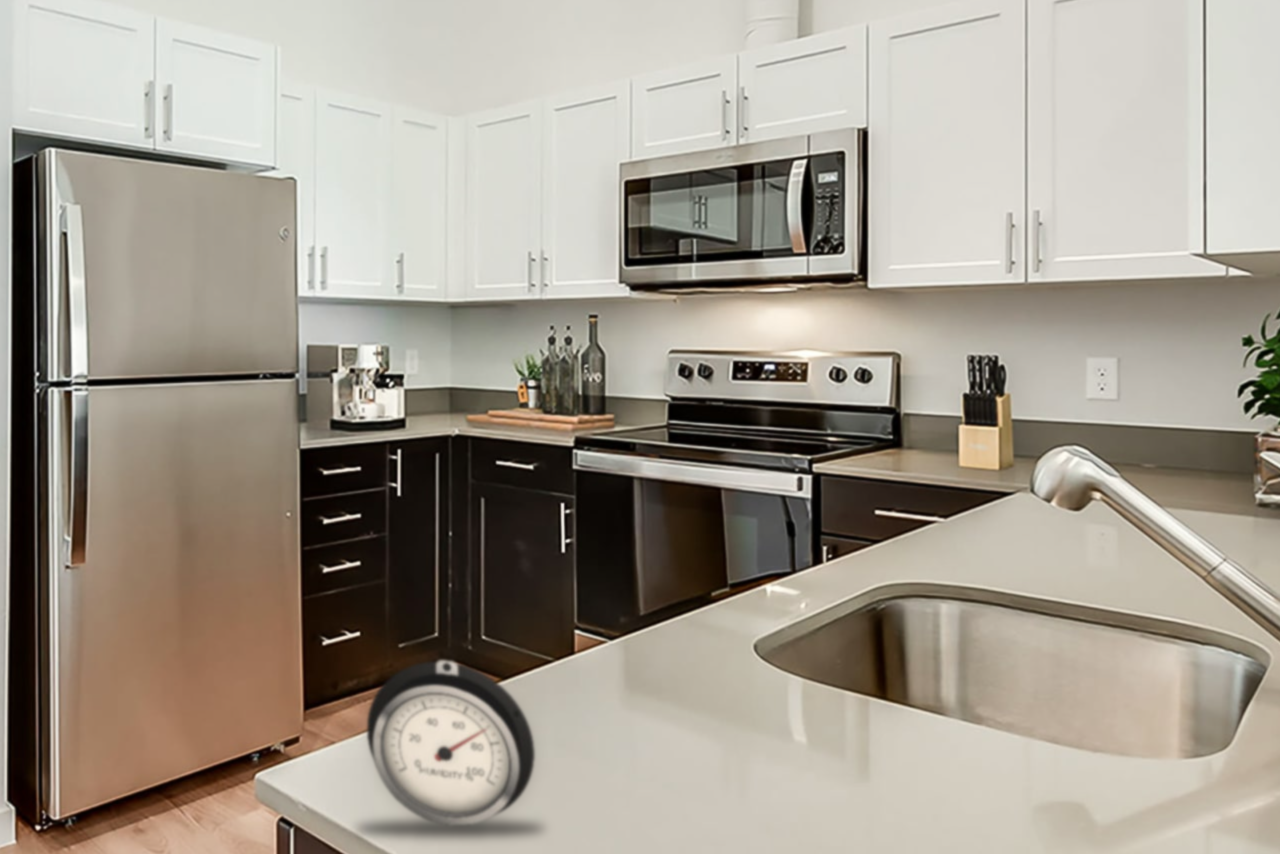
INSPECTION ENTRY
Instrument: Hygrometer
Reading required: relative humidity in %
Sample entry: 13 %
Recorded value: 72 %
